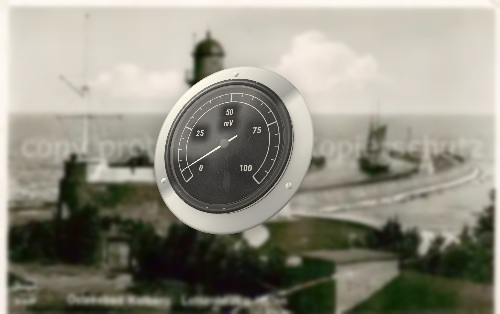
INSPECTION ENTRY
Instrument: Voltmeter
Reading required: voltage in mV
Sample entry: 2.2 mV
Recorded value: 5 mV
